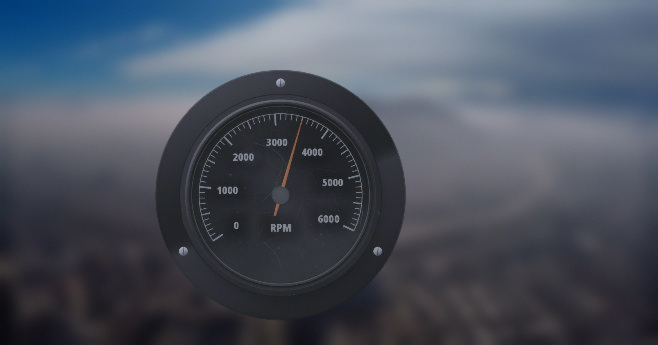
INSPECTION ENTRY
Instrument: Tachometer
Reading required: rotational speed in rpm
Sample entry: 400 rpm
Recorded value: 3500 rpm
